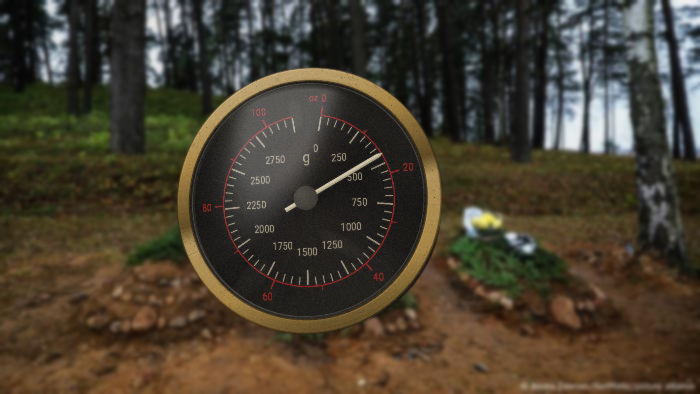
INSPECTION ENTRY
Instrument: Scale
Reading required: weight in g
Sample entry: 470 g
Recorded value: 450 g
